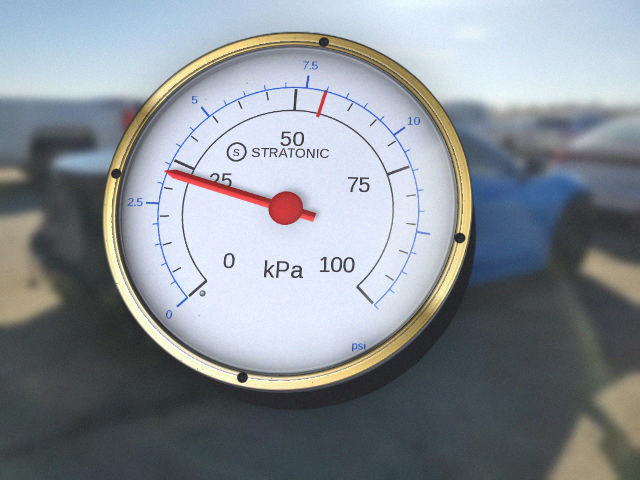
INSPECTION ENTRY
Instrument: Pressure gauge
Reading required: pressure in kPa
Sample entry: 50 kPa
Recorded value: 22.5 kPa
